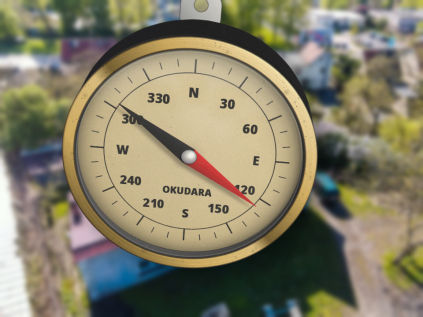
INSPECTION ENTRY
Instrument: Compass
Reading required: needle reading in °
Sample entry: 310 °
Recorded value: 125 °
